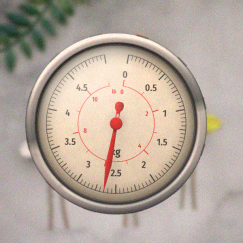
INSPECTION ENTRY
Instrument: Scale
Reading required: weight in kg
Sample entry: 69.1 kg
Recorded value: 2.65 kg
